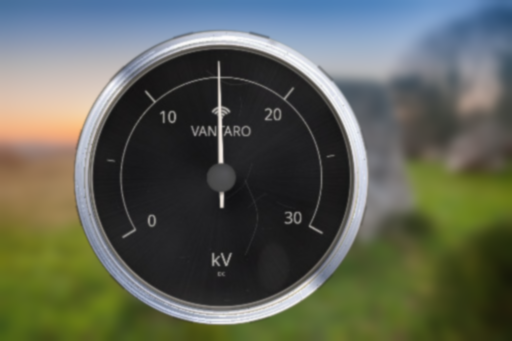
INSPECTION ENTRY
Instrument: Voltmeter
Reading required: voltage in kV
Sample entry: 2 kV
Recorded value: 15 kV
